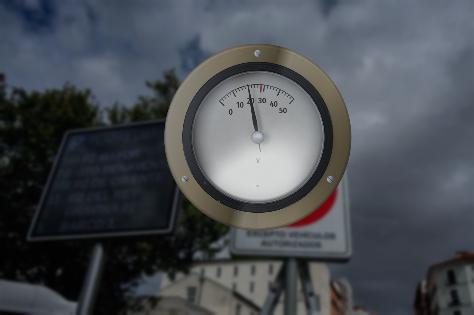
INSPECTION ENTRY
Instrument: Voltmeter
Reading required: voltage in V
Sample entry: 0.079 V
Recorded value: 20 V
